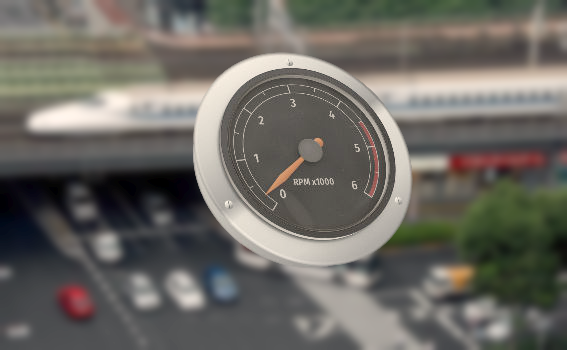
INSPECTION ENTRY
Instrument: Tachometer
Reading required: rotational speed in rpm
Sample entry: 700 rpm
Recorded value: 250 rpm
